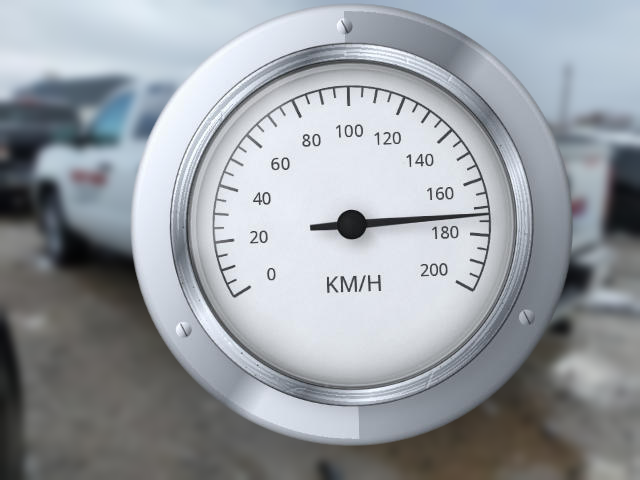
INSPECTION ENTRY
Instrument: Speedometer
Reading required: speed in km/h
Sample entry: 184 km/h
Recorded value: 172.5 km/h
